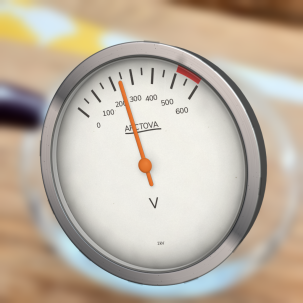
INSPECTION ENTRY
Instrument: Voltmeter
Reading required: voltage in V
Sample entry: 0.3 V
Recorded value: 250 V
